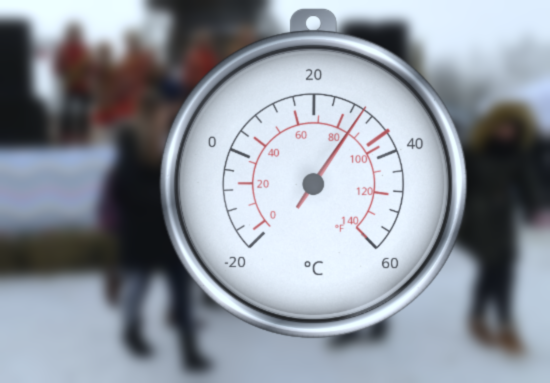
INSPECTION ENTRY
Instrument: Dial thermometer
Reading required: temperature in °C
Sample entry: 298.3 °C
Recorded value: 30 °C
